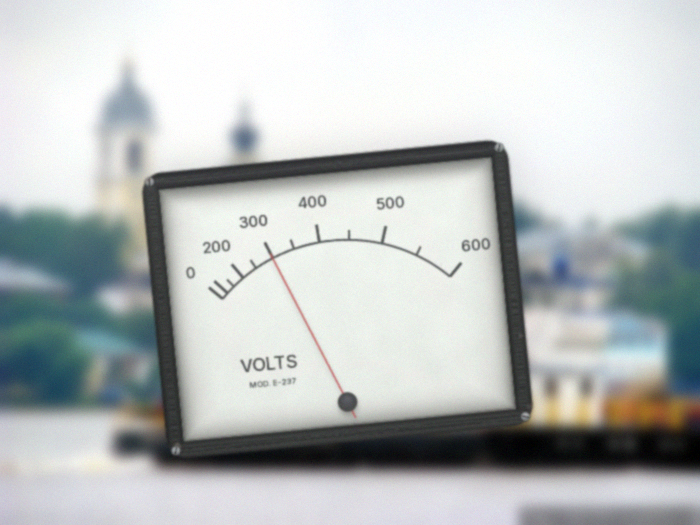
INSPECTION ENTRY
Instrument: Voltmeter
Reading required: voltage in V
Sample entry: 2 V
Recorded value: 300 V
